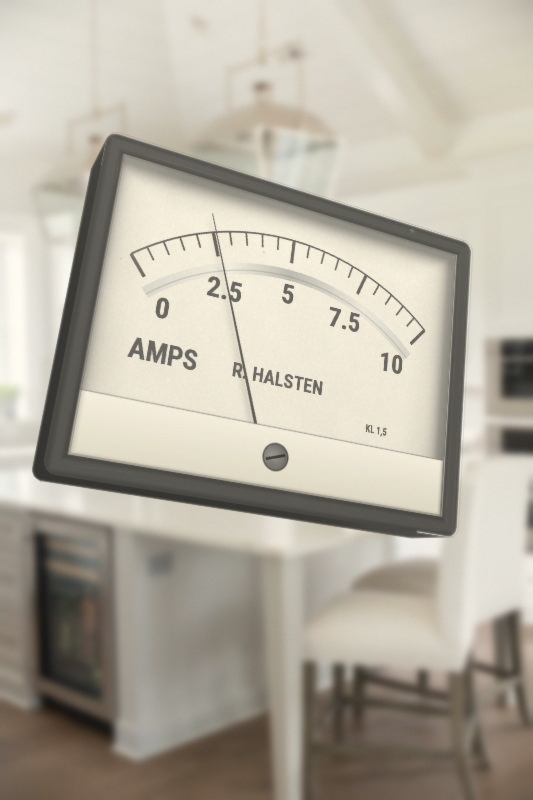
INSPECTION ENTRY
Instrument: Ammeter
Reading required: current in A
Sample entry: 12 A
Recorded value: 2.5 A
